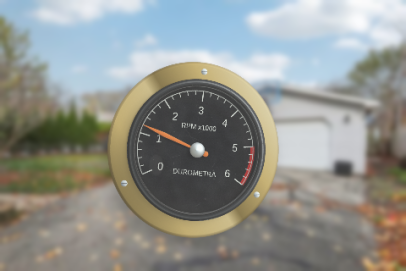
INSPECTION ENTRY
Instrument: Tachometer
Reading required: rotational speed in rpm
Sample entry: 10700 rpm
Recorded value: 1200 rpm
